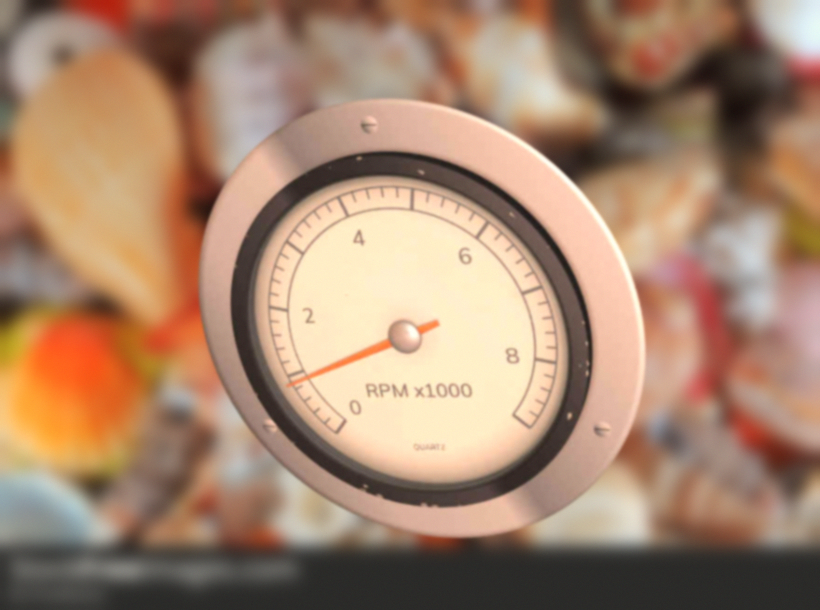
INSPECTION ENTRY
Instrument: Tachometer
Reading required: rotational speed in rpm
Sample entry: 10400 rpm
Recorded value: 900 rpm
